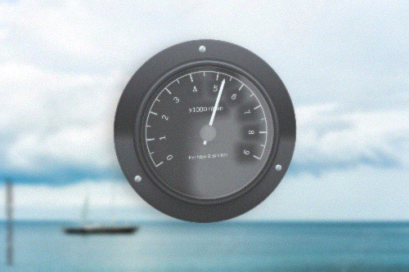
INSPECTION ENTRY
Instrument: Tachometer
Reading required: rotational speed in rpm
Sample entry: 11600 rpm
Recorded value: 5250 rpm
